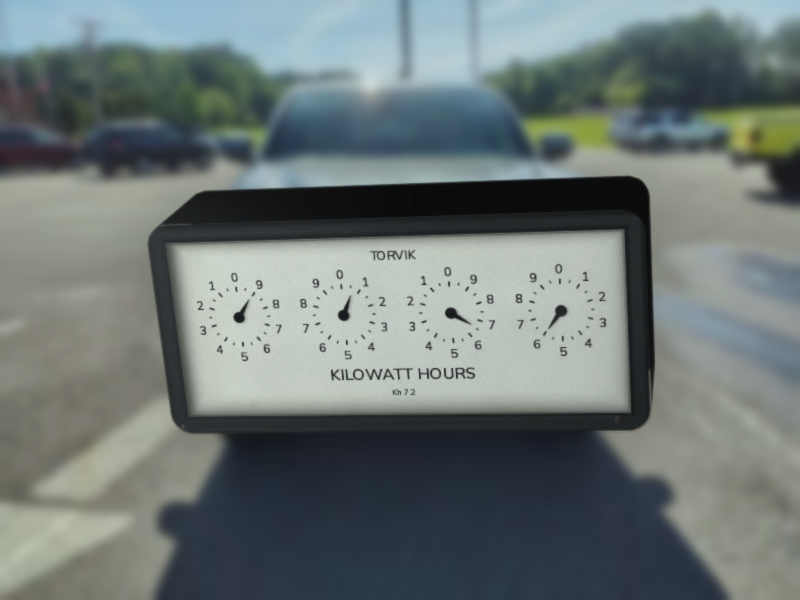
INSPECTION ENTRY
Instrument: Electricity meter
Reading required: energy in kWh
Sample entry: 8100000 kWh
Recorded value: 9066 kWh
